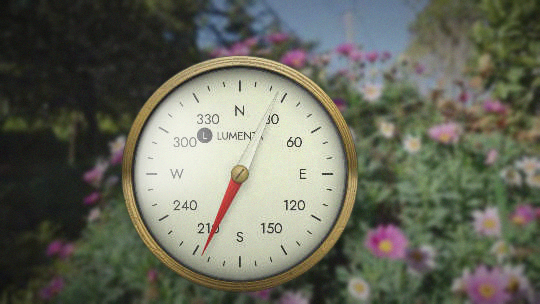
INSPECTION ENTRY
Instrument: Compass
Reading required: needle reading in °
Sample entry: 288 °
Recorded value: 205 °
